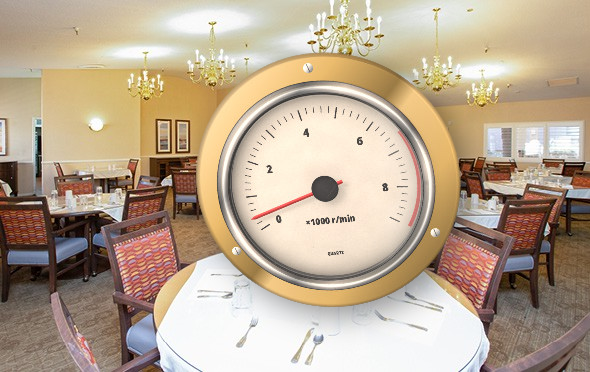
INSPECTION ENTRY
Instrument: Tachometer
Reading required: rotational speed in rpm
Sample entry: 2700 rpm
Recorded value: 400 rpm
